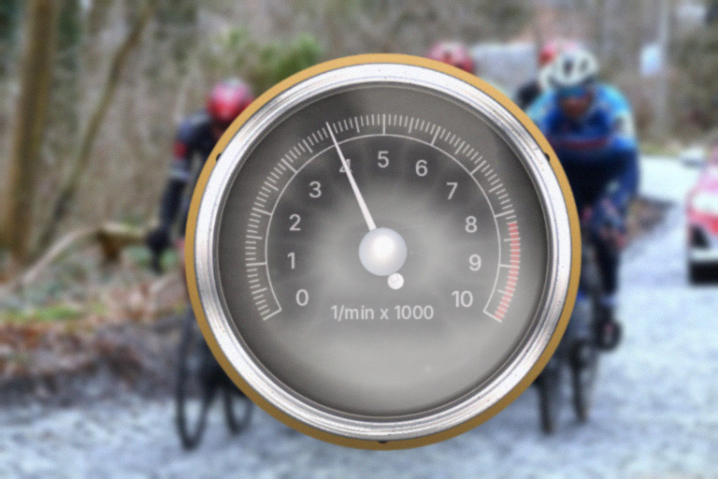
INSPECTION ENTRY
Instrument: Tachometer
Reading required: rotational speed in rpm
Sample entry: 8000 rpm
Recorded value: 4000 rpm
